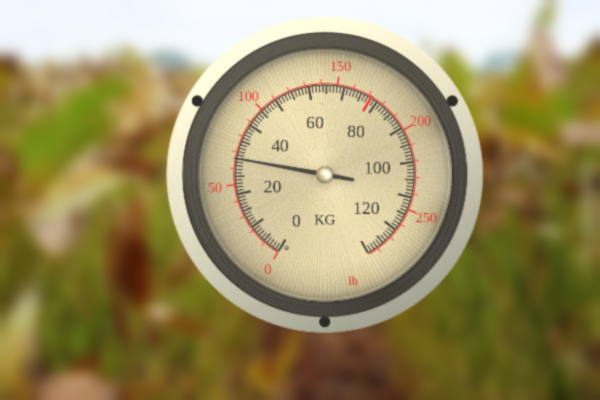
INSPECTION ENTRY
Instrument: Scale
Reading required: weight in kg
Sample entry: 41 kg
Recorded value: 30 kg
